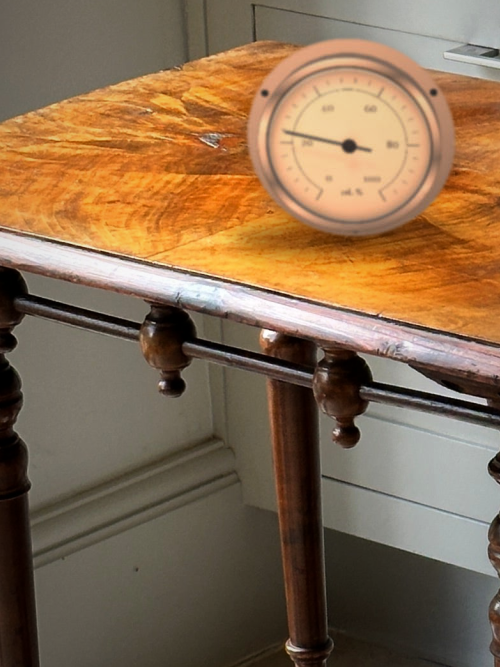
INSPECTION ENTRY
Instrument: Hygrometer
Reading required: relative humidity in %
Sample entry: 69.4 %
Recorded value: 24 %
